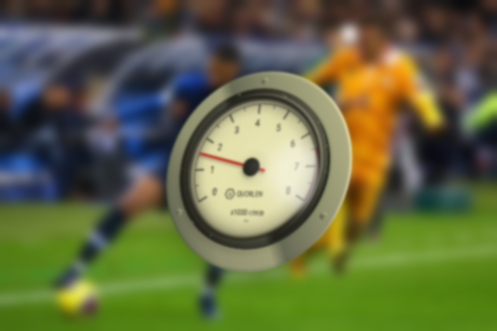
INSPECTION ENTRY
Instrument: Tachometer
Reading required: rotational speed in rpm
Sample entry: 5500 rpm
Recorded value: 1500 rpm
